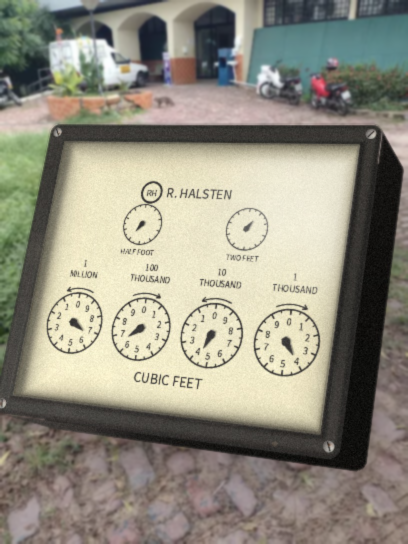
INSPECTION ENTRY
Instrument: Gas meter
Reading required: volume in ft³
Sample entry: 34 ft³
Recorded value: 664400 ft³
